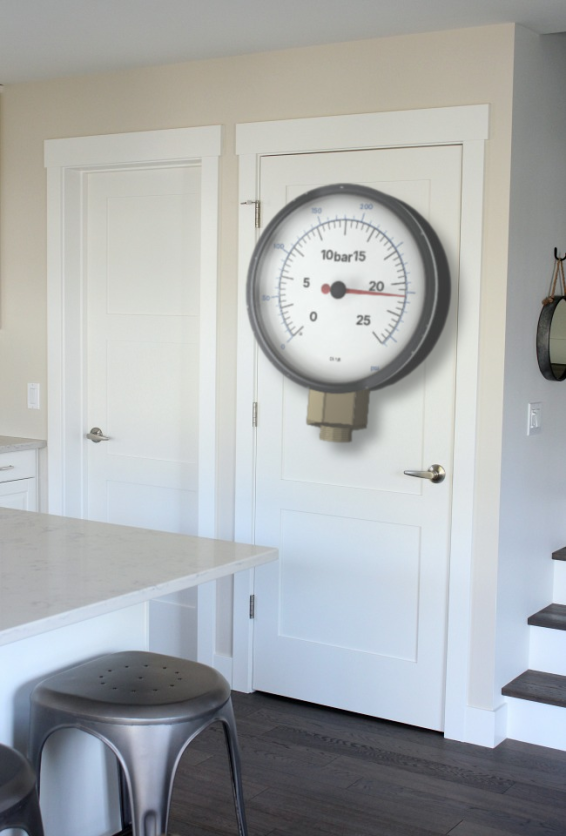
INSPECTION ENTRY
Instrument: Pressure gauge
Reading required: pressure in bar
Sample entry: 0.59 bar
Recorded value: 21 bar
